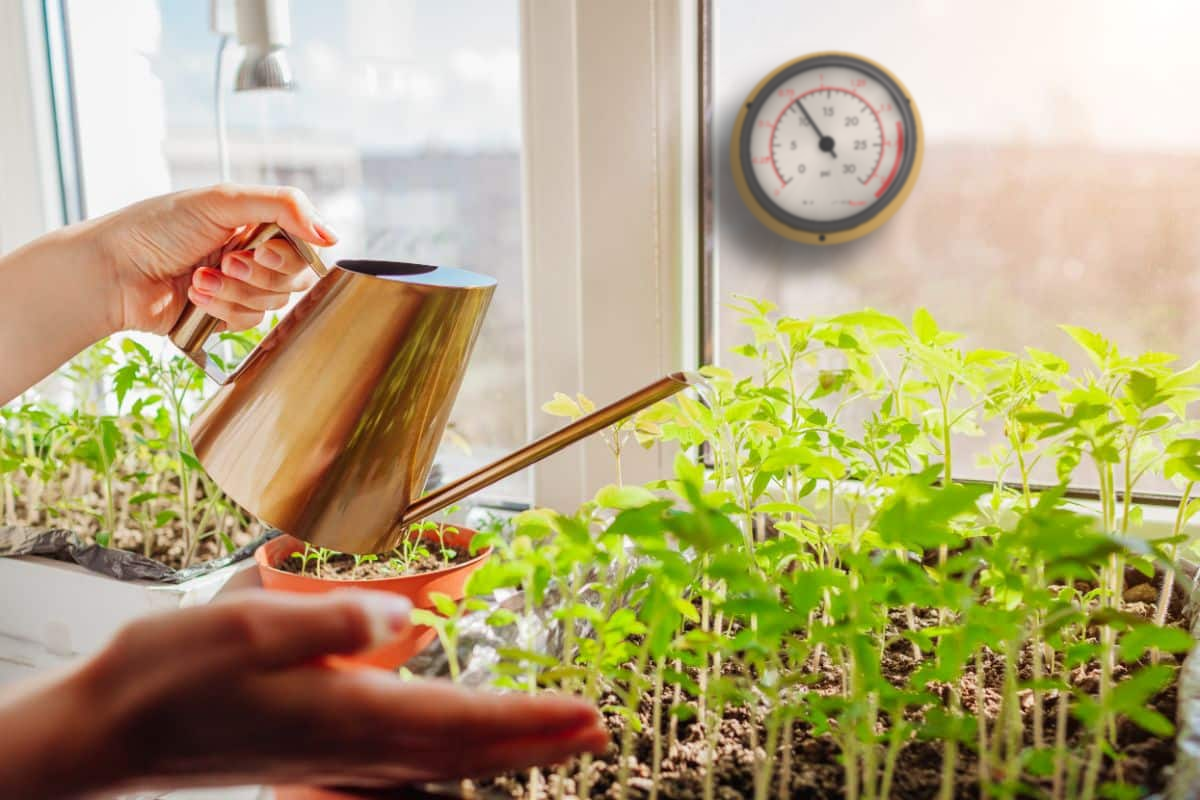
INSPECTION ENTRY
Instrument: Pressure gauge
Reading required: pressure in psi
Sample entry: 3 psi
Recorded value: 11 psi
